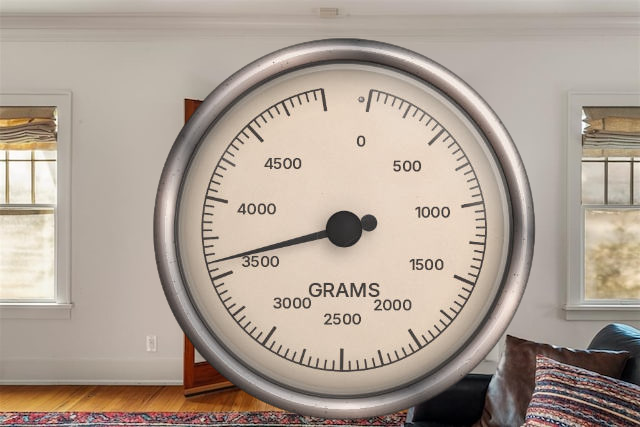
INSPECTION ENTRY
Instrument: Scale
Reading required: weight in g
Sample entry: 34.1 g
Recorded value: 3600 g
